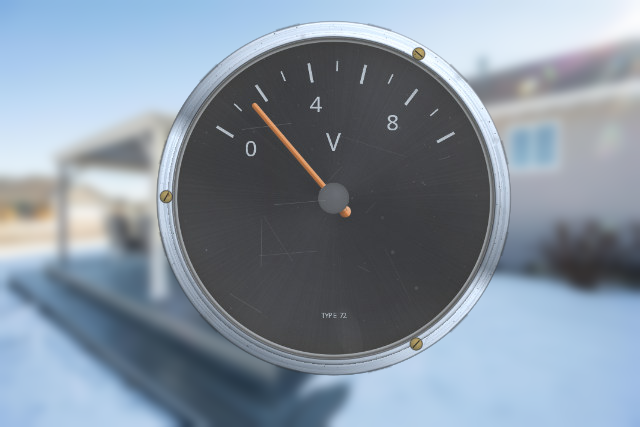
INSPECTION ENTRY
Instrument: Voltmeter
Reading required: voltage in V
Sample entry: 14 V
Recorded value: 1.5 V
